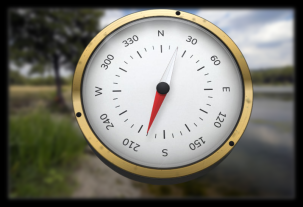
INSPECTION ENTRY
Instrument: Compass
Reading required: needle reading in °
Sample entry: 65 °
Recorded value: 200 °
